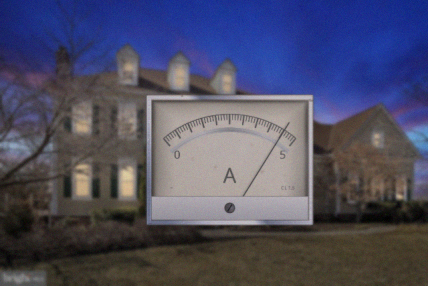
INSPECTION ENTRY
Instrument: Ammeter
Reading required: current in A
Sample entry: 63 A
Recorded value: 4.5 A
